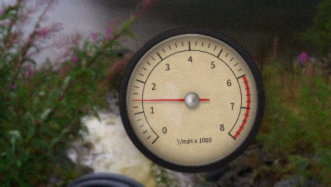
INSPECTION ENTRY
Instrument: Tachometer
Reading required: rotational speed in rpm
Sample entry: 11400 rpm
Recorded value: 1400 rpm
